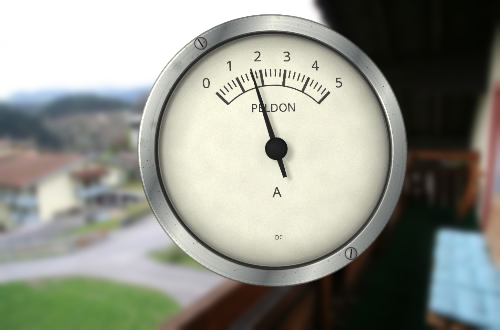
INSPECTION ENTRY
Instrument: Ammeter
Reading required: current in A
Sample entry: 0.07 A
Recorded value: 1.6 A
